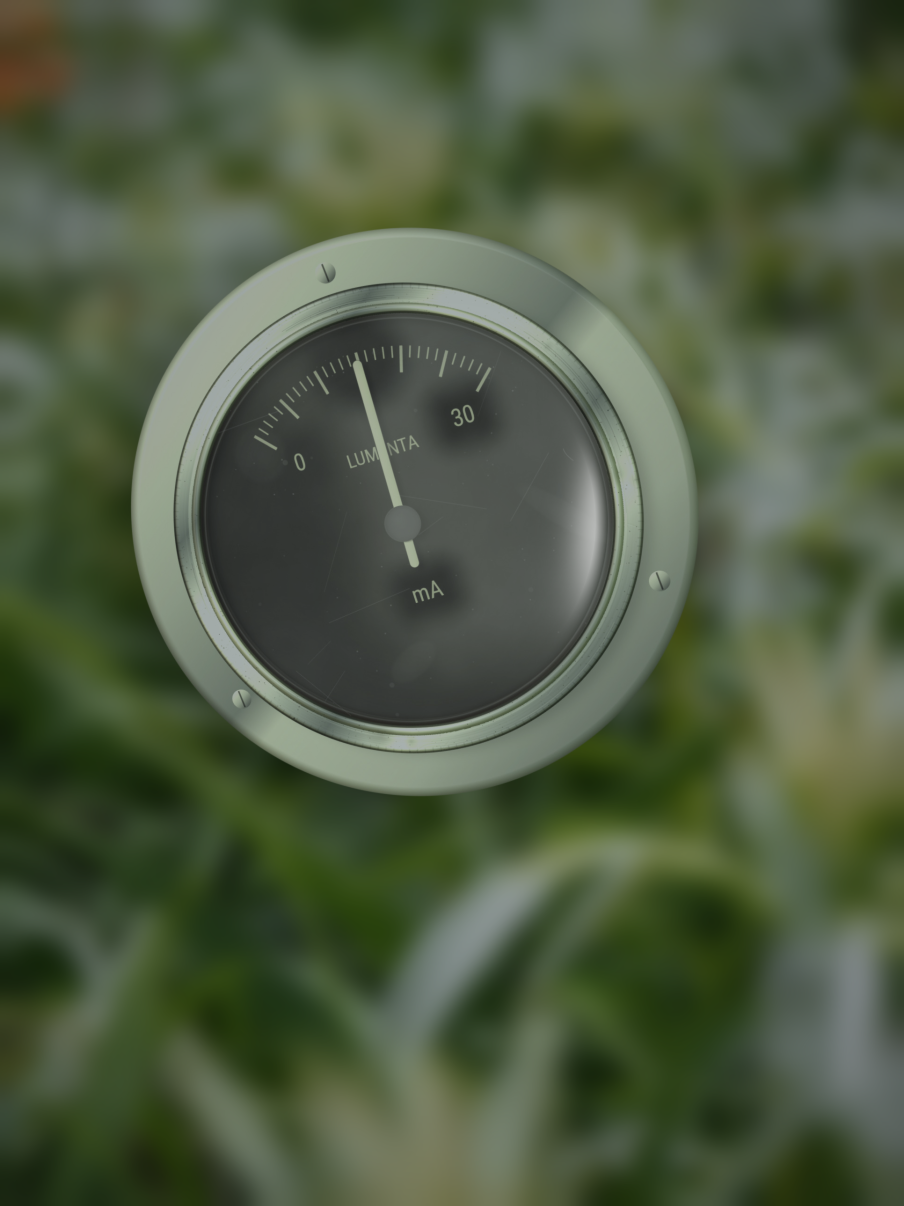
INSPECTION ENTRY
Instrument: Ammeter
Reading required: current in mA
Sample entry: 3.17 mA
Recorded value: 15 mA
